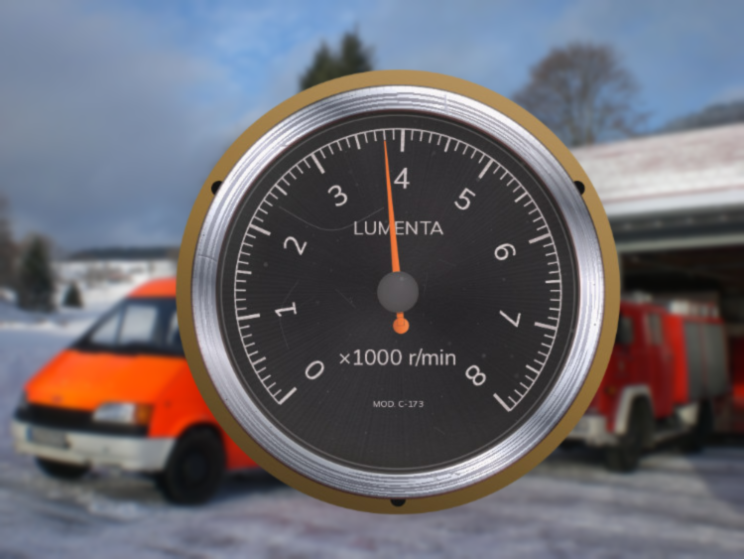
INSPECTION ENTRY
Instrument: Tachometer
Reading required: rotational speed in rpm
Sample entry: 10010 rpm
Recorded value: 3800 rpm
